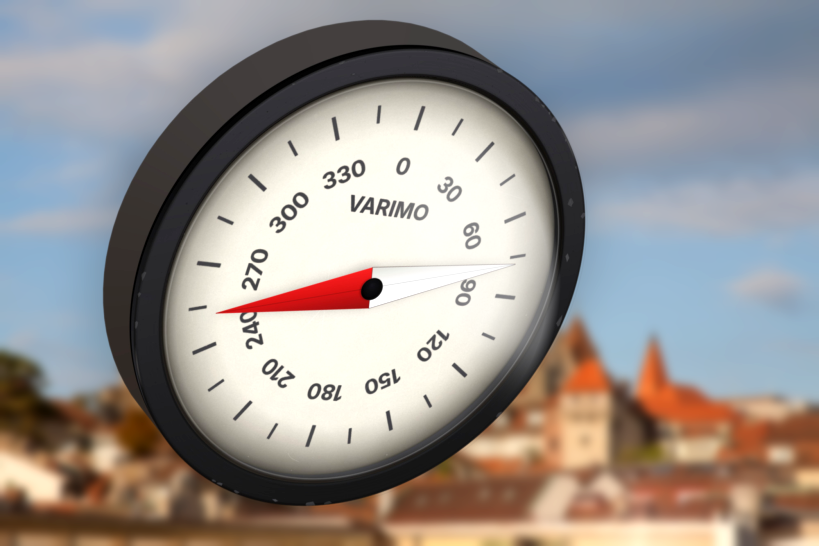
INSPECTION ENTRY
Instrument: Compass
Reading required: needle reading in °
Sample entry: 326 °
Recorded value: 255 °
